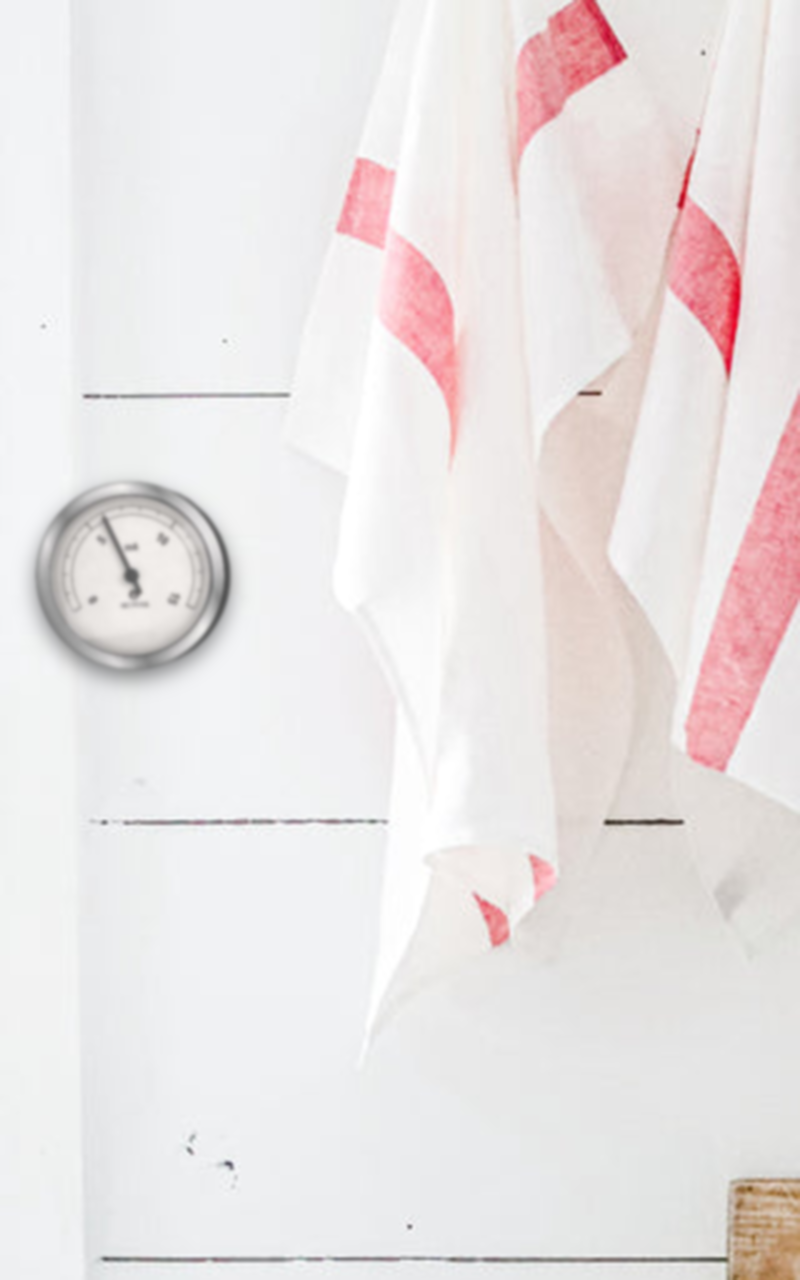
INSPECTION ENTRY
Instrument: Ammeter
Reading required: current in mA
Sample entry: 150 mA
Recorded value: 6 mA
